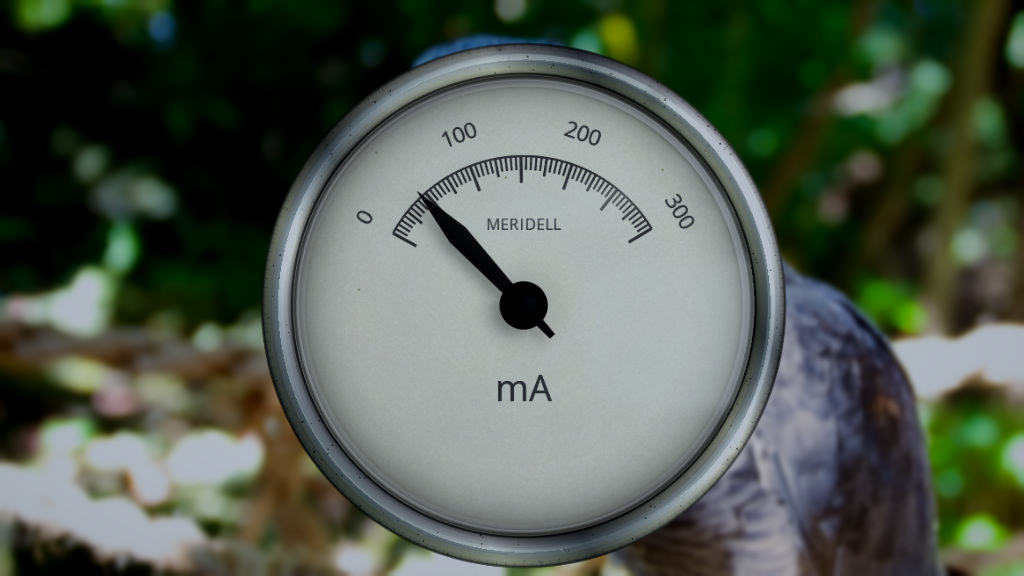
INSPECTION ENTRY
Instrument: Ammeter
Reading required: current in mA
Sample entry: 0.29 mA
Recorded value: 45 mA
